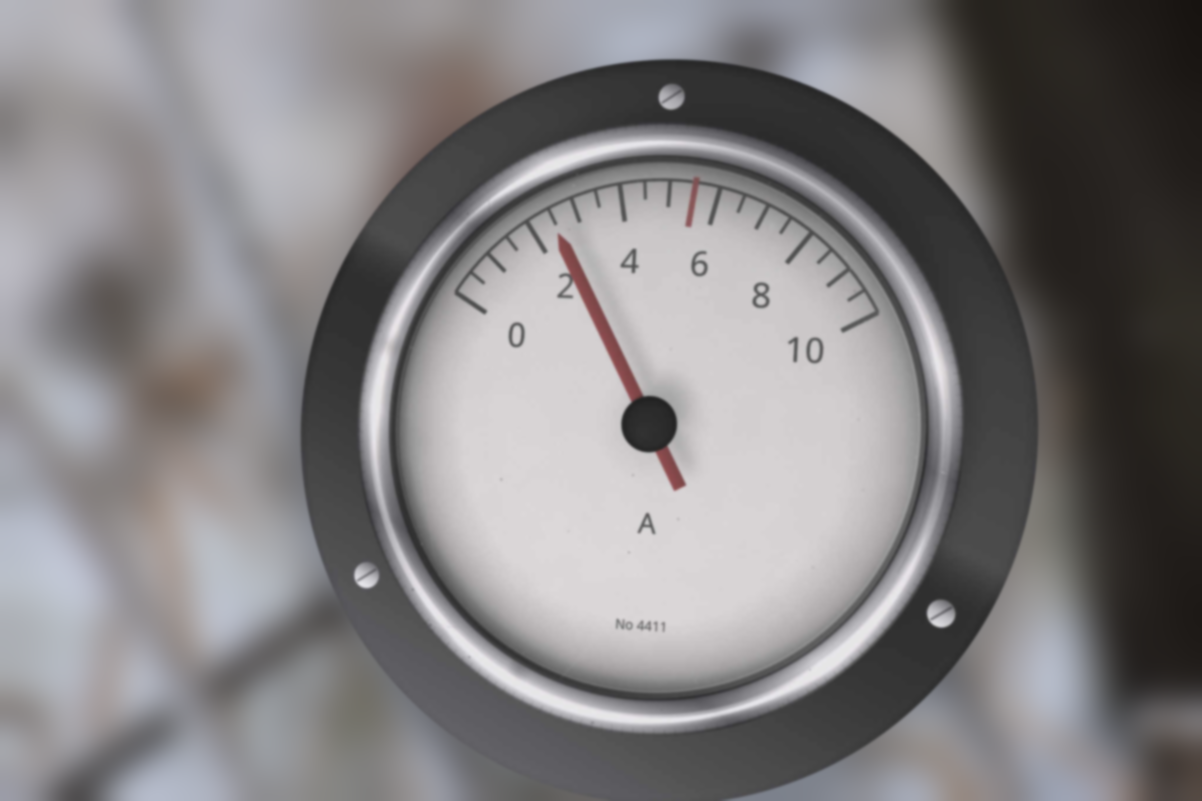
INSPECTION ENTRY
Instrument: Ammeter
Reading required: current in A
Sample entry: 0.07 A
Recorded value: 2.5 A
